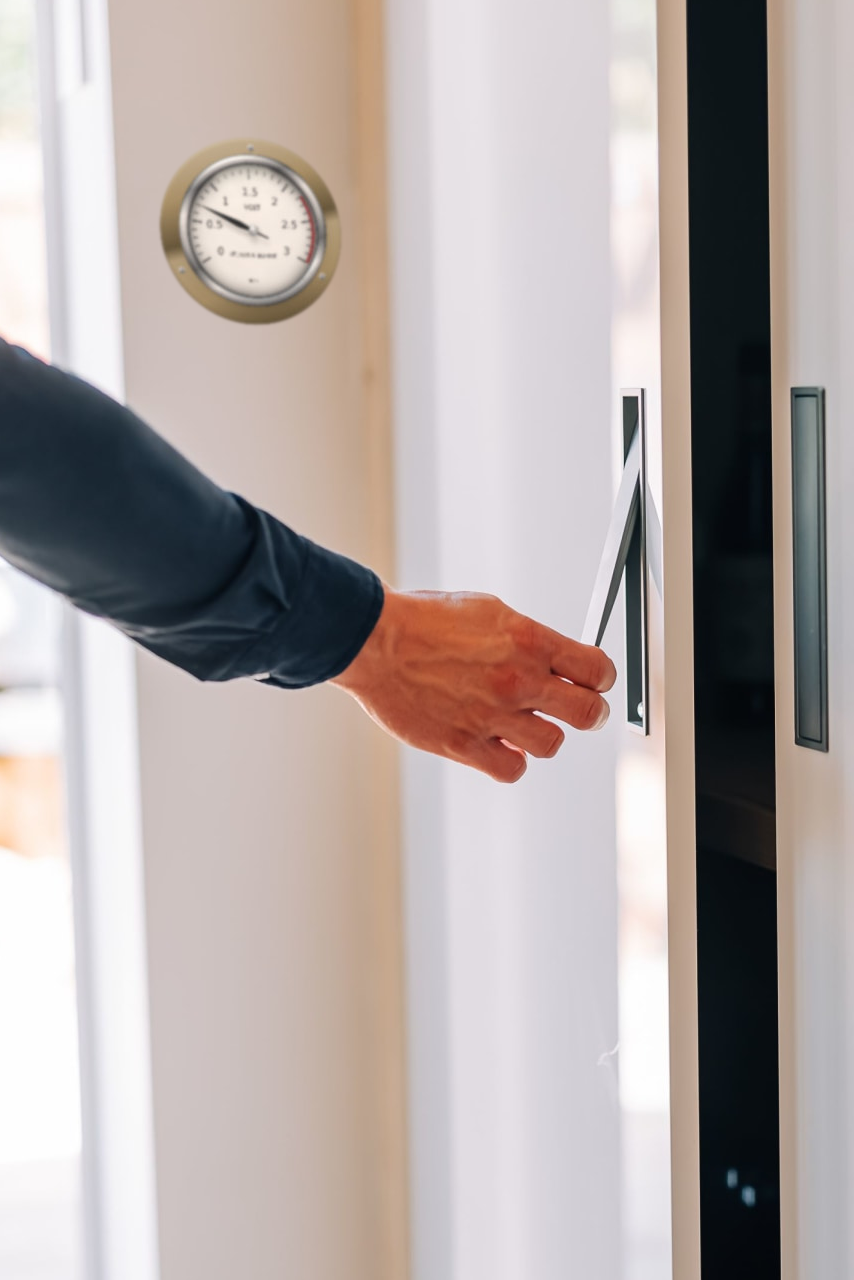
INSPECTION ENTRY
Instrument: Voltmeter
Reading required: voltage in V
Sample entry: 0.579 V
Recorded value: 0.7 V
